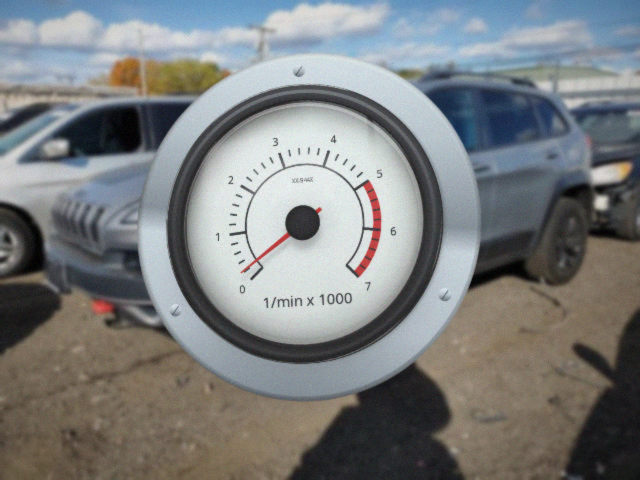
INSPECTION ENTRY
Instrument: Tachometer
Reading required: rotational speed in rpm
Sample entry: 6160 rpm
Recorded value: 200 rpm
